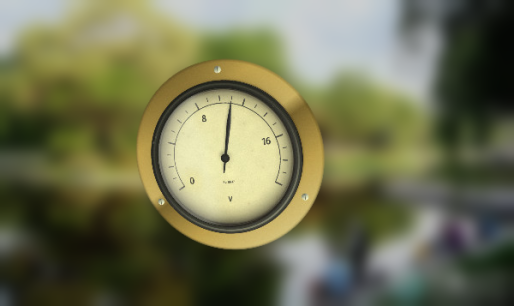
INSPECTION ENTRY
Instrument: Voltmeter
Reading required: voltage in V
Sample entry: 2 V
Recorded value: 11 V
